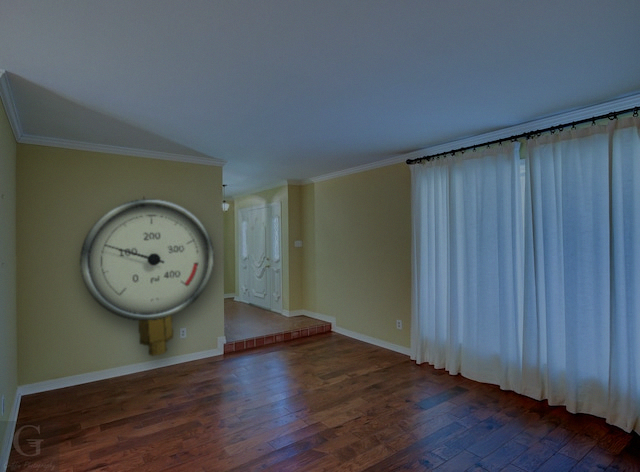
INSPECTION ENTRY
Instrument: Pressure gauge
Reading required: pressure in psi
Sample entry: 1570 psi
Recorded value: 100 psi
